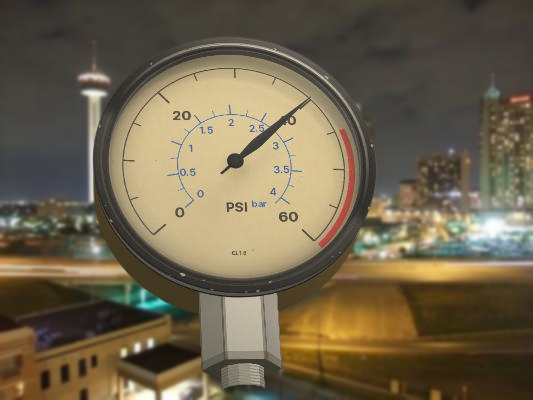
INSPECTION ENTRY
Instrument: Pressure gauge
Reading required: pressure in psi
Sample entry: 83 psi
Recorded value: 40 psi
